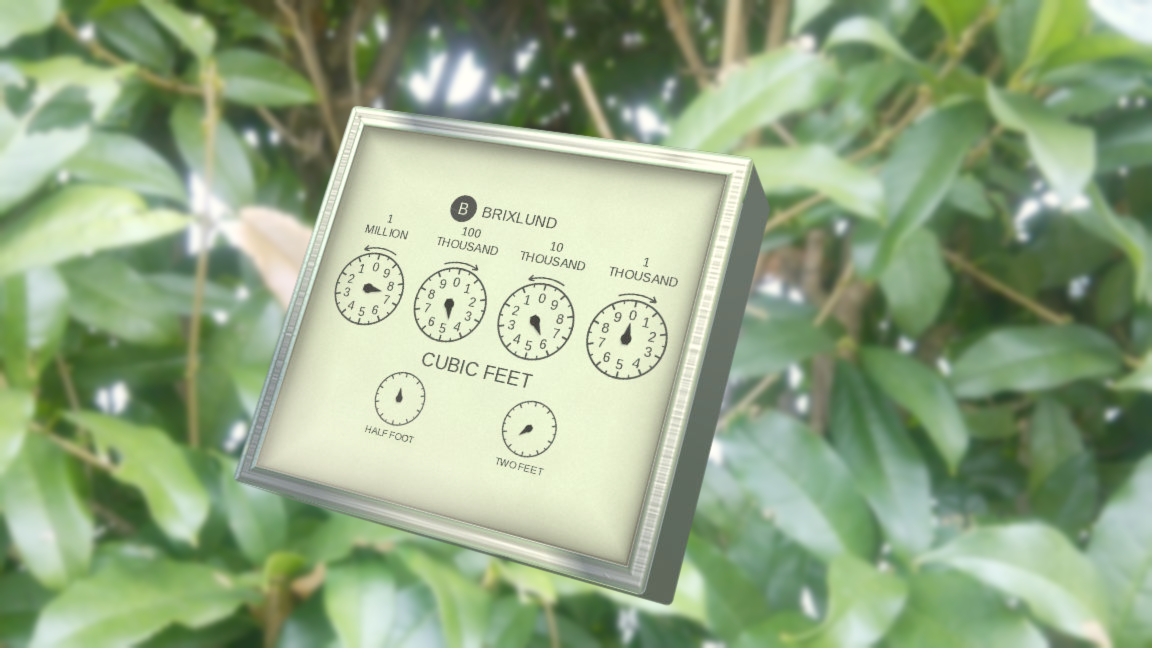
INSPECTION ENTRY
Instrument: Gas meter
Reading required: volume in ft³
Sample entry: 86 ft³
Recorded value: 746000 ft³
